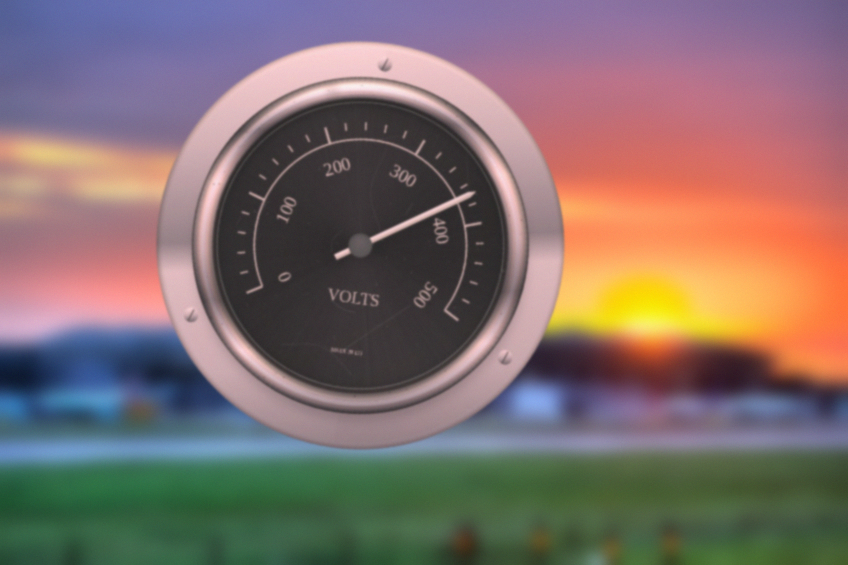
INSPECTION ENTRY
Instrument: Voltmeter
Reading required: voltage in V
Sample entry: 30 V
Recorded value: 370 V
